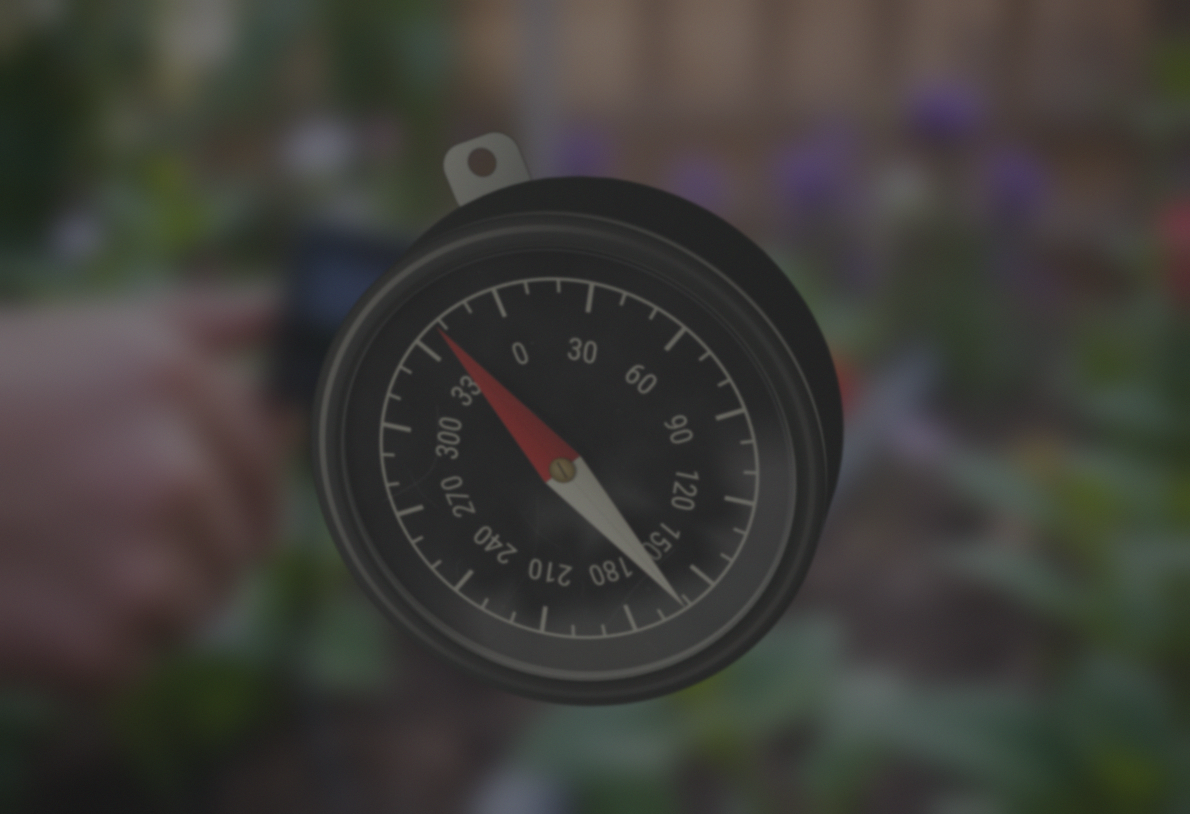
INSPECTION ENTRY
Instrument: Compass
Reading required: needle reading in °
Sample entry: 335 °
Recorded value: 340 °
